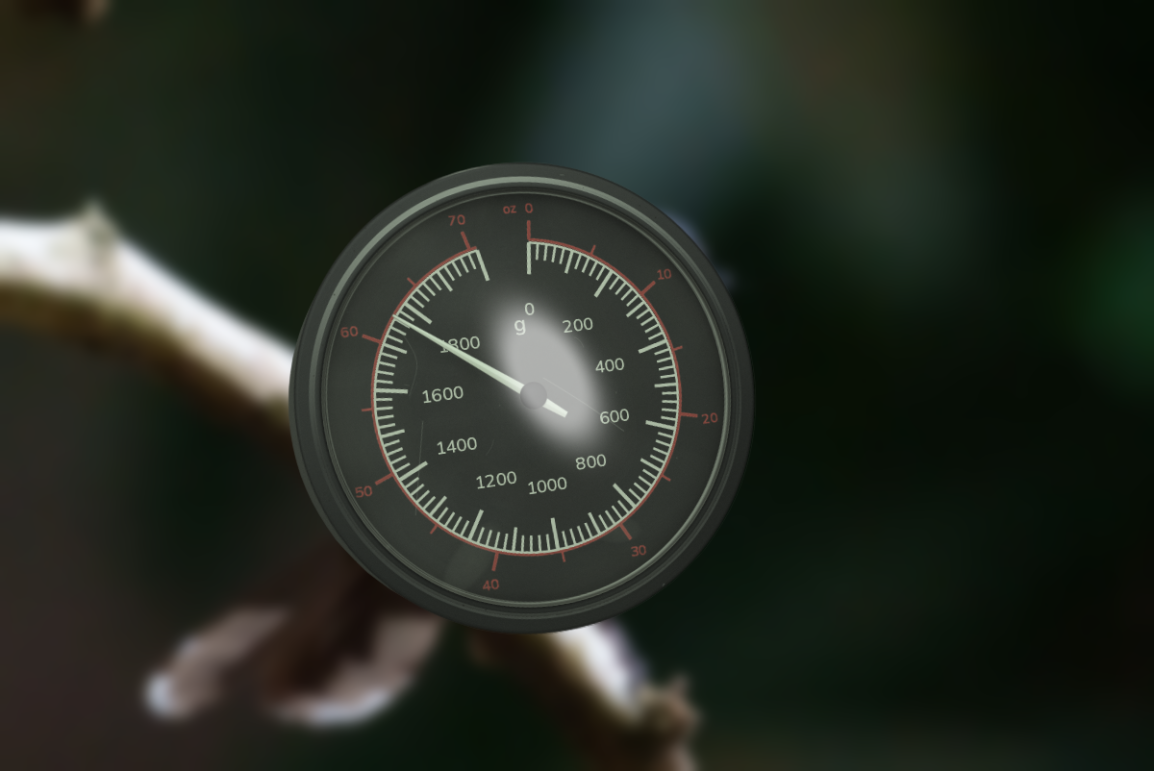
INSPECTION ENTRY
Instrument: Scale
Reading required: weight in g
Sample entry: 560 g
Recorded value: 1760 g
